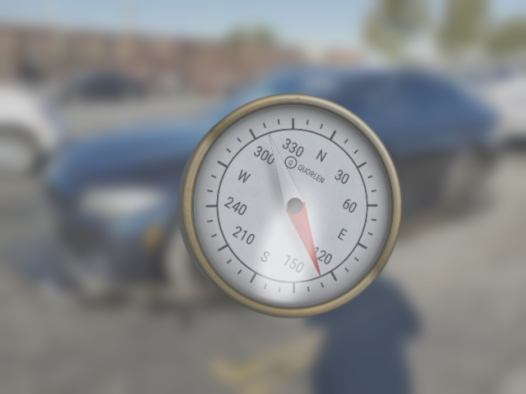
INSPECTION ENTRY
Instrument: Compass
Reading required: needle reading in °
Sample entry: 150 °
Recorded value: 130 °
